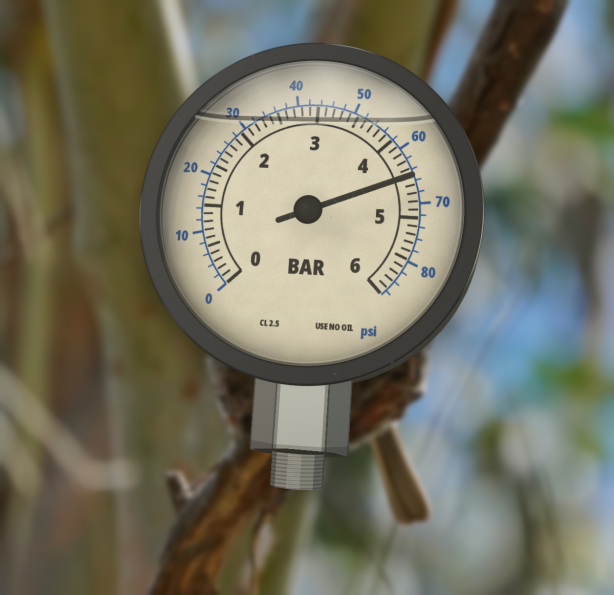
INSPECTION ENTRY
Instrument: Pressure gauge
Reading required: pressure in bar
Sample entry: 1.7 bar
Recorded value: 4.5 bar
